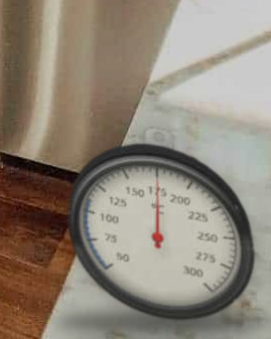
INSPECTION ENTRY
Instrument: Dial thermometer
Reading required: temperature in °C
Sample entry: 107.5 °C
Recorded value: 175 °C
